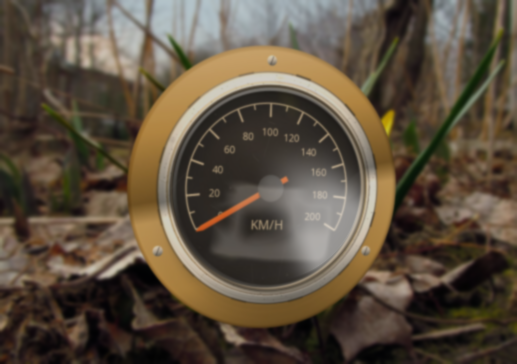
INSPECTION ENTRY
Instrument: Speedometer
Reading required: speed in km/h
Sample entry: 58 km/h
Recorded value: 0 km/h
